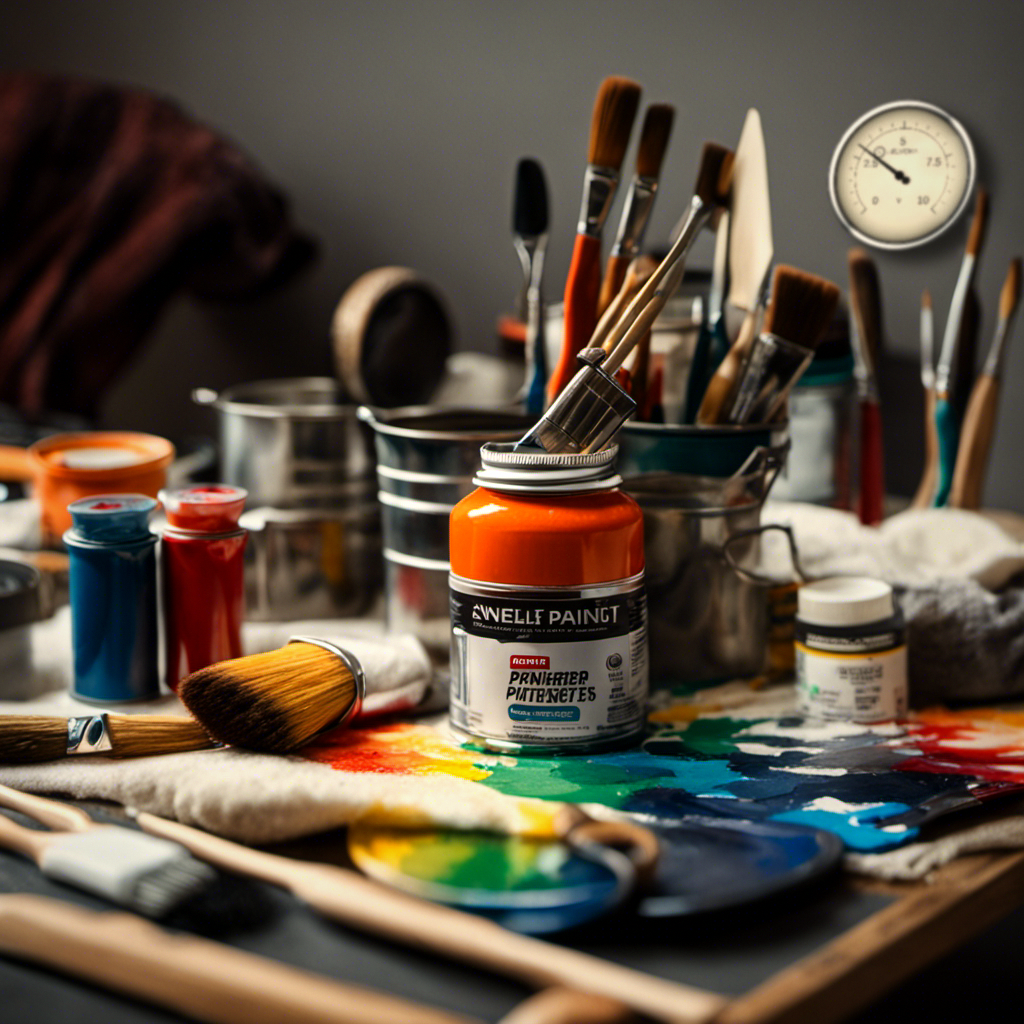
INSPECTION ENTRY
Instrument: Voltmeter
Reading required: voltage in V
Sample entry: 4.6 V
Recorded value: 3 V
